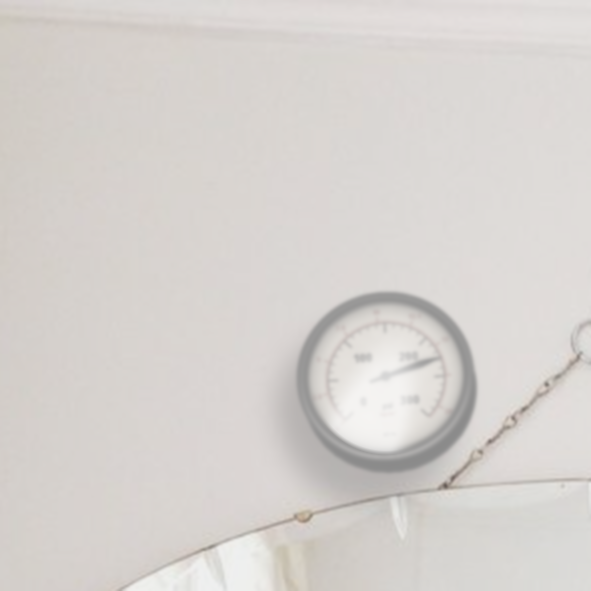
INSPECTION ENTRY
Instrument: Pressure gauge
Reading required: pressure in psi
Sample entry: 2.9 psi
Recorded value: 230 psi
